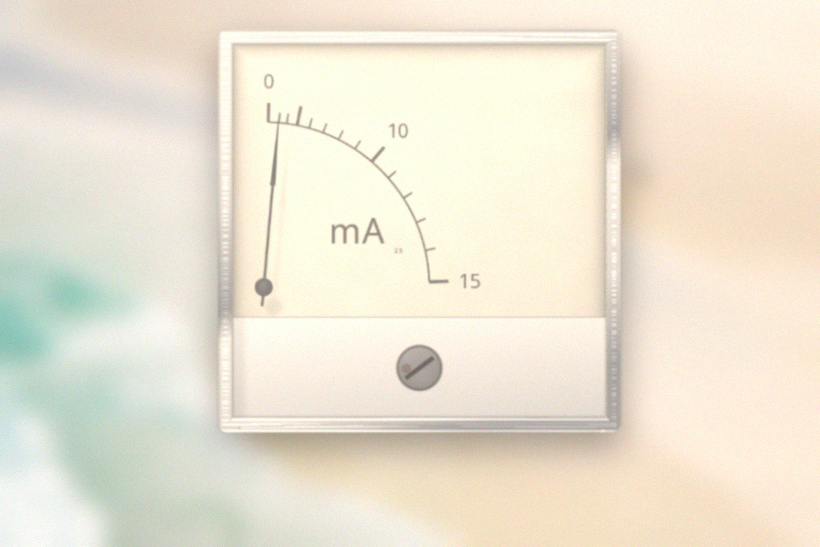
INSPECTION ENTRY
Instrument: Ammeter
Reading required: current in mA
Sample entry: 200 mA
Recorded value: 3 mA
